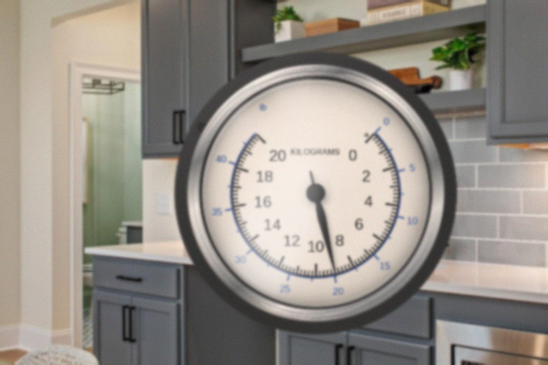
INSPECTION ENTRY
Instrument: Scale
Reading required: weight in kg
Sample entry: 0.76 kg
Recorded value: 9 kg
